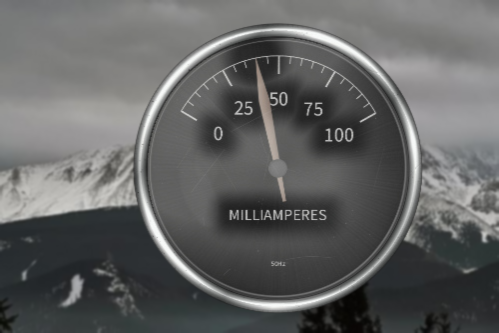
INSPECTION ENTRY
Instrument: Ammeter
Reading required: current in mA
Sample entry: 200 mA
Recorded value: 40 mA
